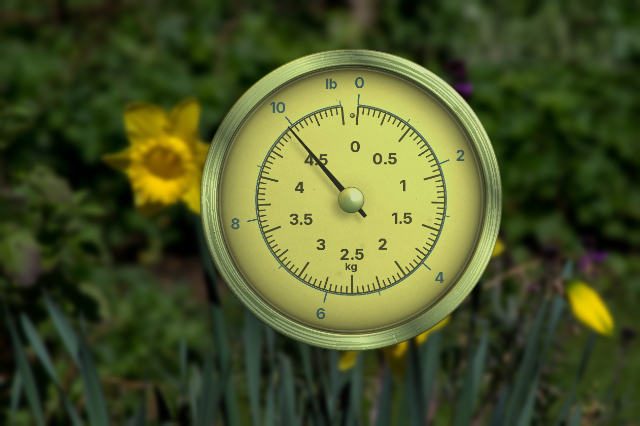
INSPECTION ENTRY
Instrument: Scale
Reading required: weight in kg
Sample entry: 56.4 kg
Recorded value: 4.5 kg
